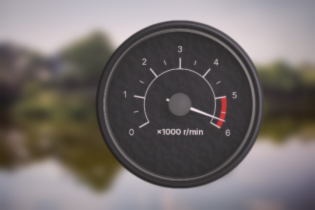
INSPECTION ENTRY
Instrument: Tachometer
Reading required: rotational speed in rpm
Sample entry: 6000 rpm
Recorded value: 5750 rpm
